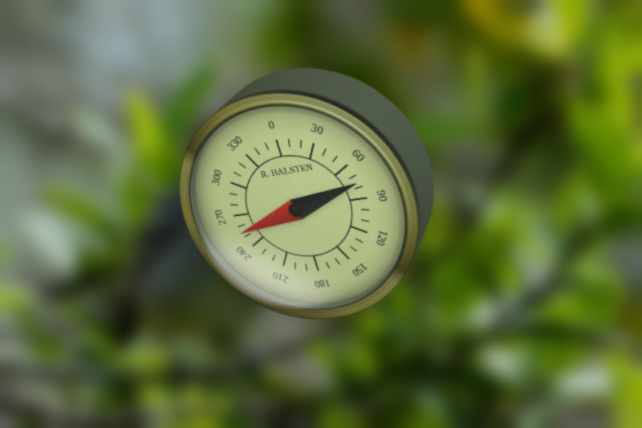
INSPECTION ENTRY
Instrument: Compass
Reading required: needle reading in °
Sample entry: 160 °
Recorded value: 255 °
